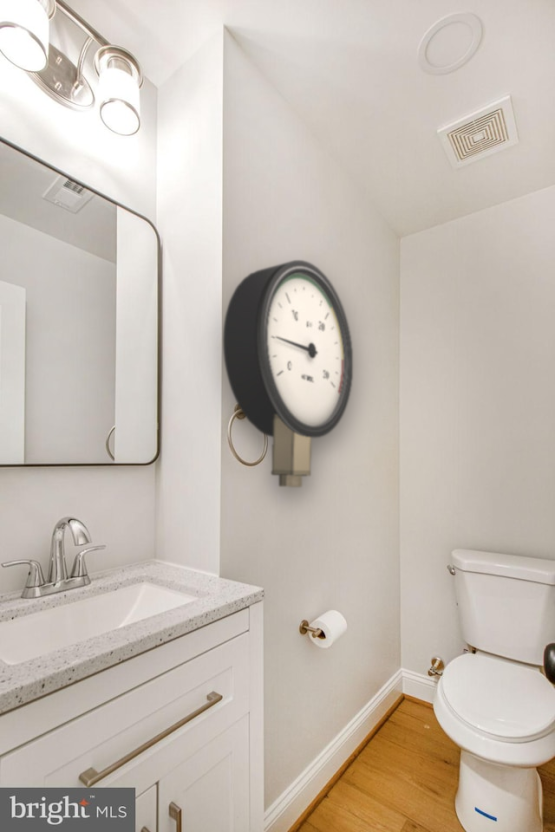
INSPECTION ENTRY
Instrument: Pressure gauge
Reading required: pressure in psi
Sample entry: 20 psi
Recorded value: 4 psi
